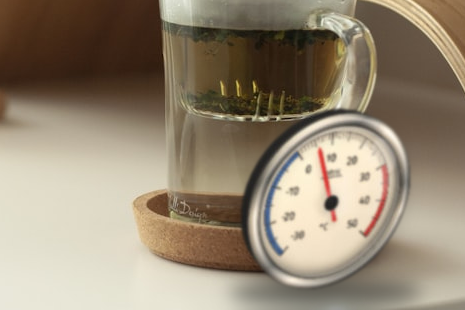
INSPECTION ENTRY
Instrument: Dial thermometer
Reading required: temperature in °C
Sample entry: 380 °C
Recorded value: 5 °C
